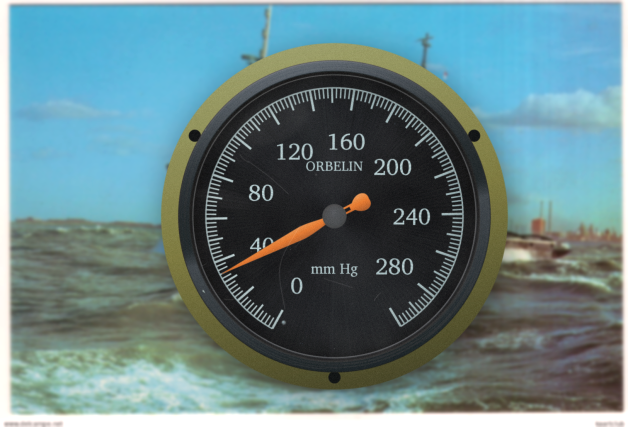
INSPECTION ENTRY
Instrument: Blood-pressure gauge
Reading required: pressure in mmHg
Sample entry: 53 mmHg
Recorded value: 34 mmHg
